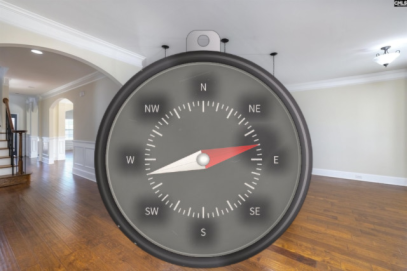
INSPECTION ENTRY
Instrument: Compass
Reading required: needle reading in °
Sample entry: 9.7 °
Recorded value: 75 °
